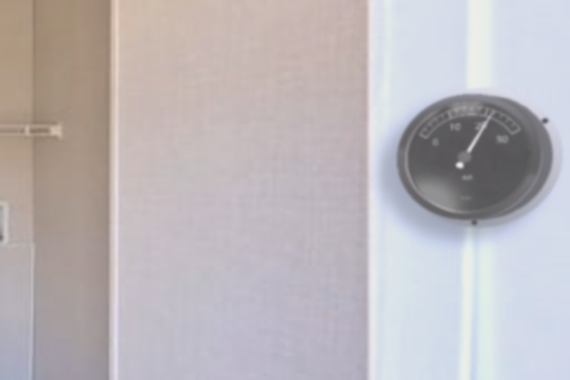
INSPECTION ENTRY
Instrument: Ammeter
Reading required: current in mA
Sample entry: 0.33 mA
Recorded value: 22 mA
